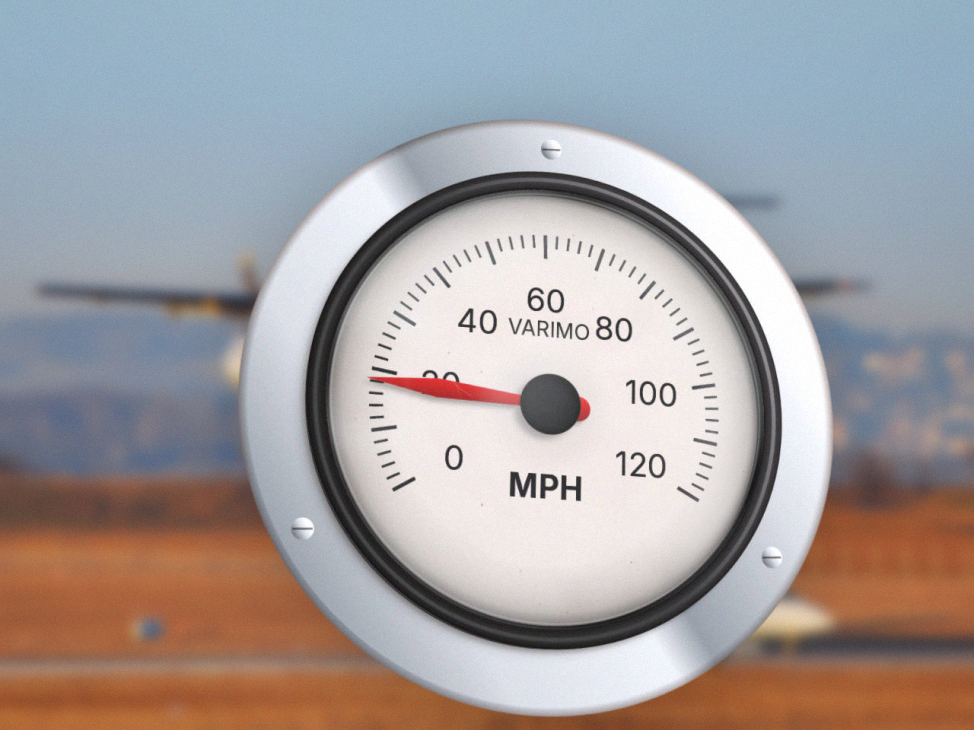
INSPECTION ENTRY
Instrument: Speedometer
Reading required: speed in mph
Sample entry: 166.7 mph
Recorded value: 18 mph
